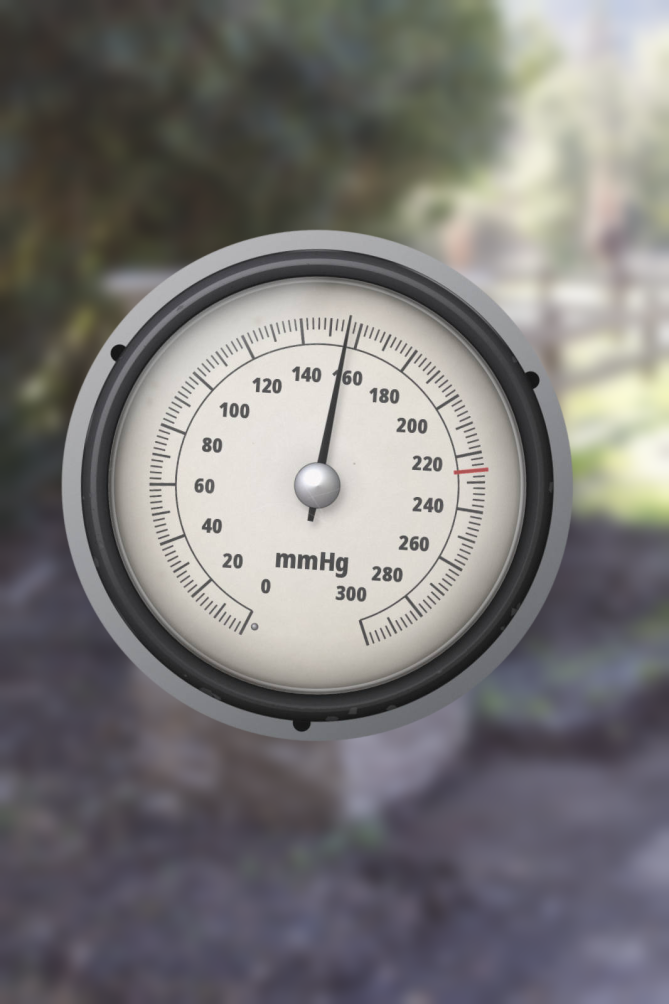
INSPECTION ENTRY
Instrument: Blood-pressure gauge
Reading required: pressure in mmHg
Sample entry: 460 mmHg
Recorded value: 156 mmHg
